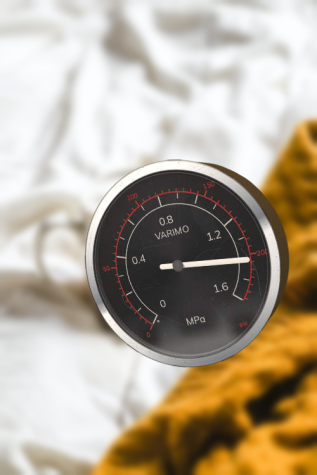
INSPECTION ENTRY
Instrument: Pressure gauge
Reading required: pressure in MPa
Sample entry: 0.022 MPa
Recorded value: 1.4 MPa
